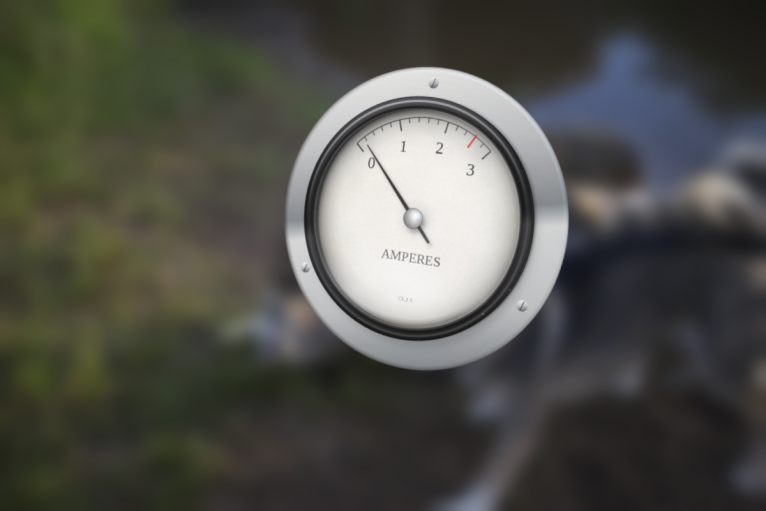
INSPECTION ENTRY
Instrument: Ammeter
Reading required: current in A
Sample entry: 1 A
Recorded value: 0.2 A
